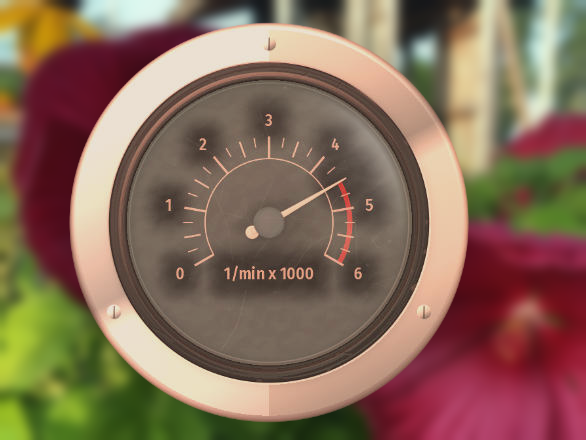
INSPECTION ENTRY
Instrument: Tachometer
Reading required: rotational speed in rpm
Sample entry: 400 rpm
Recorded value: 4500 rpm
